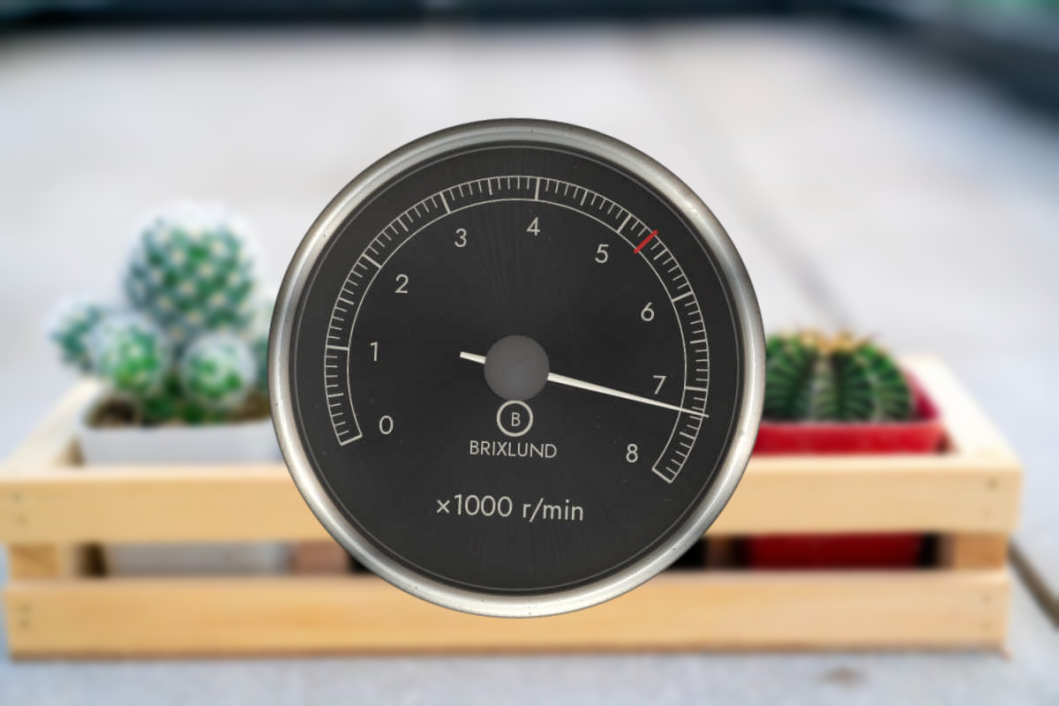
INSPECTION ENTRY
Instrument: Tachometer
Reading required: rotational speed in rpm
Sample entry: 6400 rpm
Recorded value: 7250 rpm
